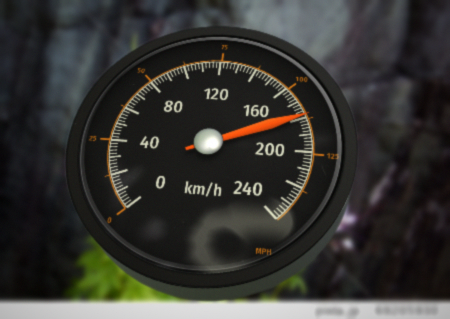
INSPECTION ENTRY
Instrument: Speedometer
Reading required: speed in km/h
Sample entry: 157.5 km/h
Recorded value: 180 km/h
